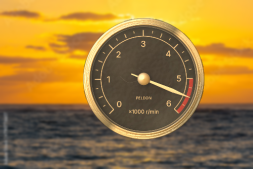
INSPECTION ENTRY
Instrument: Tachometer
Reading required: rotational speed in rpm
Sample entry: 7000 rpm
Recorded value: 5500 rpm
